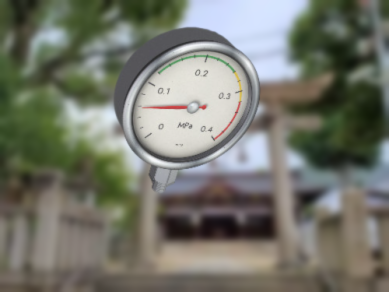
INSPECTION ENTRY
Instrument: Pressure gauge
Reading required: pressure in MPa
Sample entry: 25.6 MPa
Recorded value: 0.06 MPa
